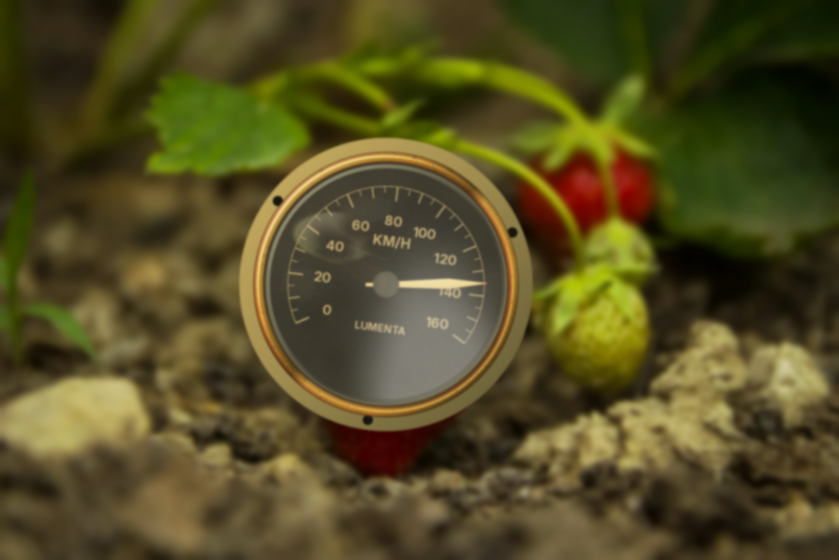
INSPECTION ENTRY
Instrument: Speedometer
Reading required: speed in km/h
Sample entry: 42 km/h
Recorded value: 135 km/h
